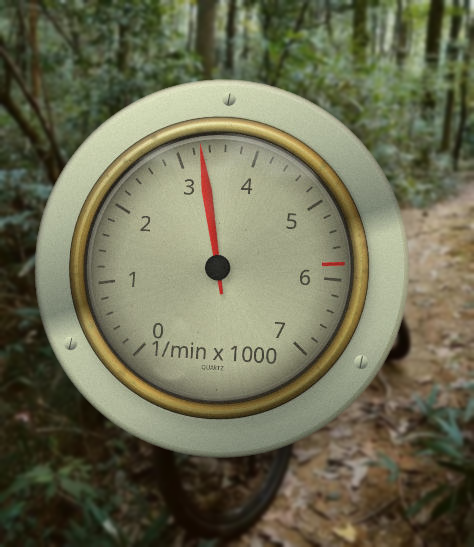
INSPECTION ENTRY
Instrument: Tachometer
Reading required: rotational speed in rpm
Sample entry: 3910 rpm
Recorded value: 3300 rpm
